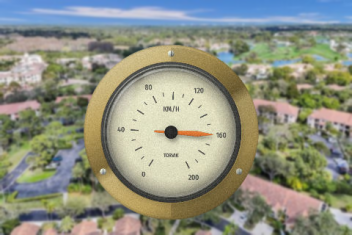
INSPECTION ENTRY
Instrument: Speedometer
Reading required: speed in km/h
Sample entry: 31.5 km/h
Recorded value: 160 km/h
